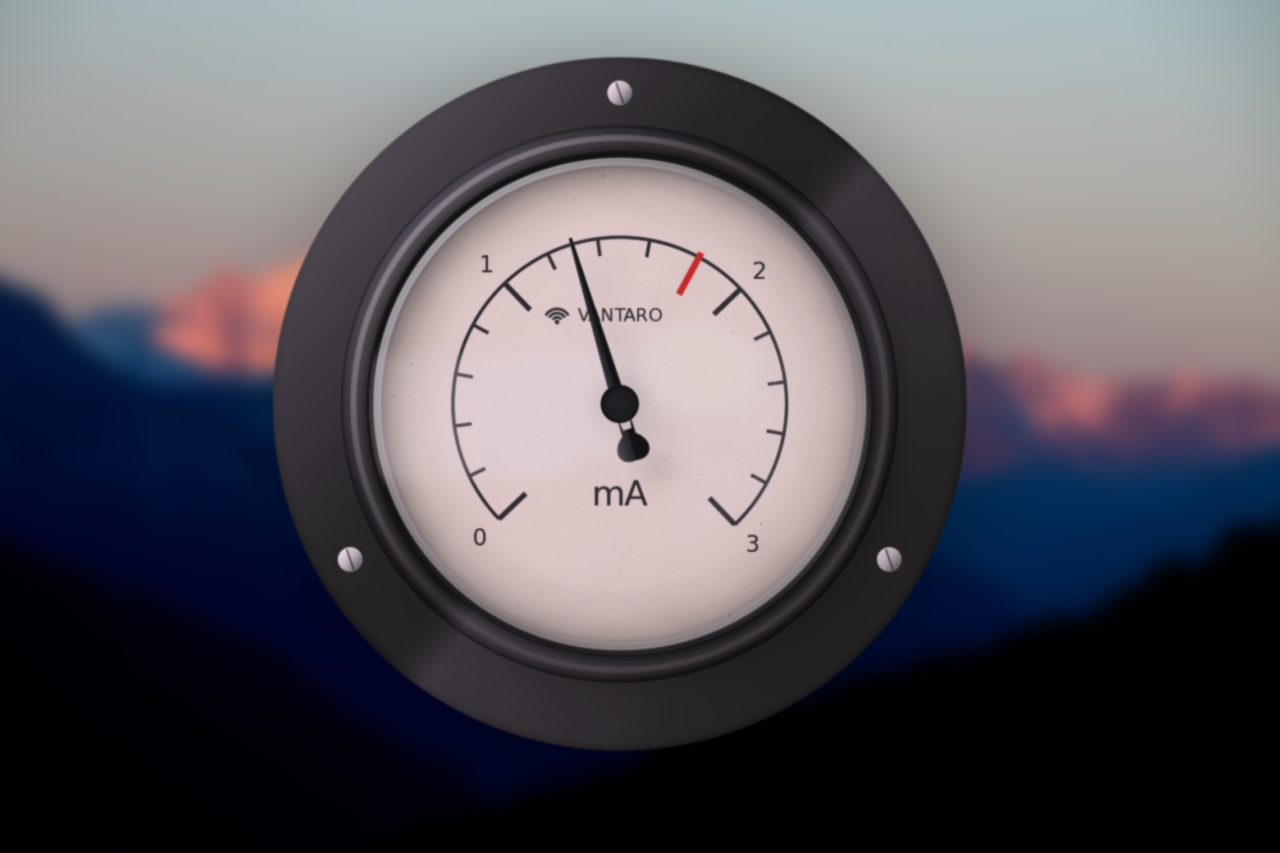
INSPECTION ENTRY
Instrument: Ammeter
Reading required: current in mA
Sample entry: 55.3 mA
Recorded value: 1.3 mA
